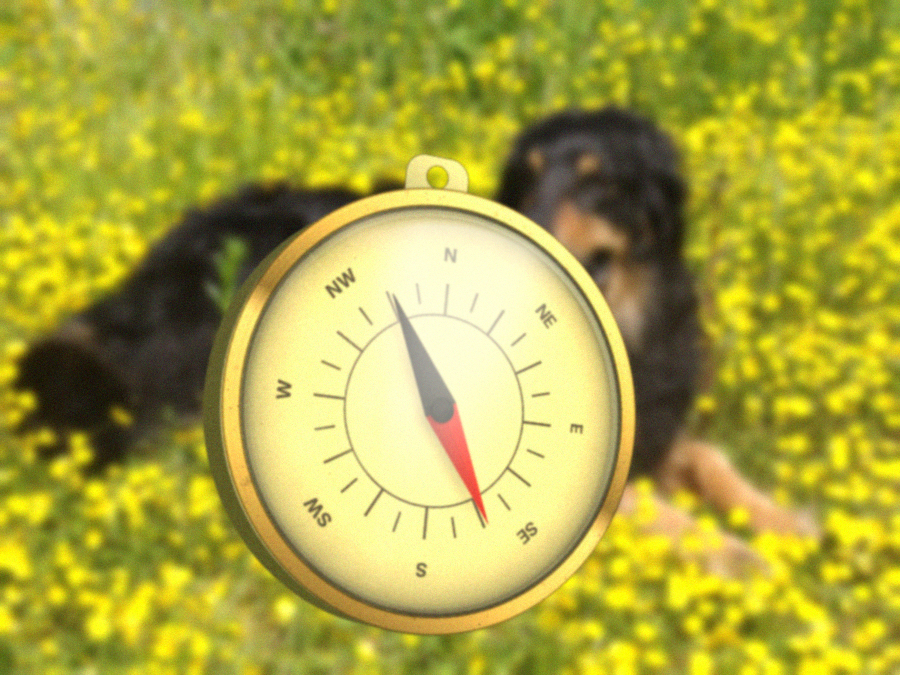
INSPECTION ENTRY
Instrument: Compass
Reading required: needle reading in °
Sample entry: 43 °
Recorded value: 150 °
